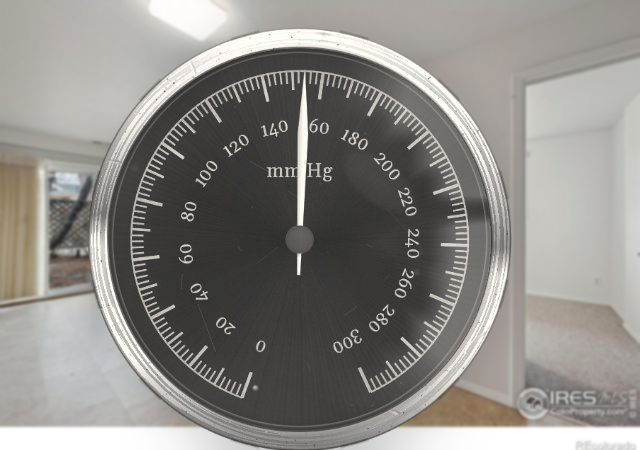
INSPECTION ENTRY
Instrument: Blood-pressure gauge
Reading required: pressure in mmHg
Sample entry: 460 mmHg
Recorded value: 154 mmHg
